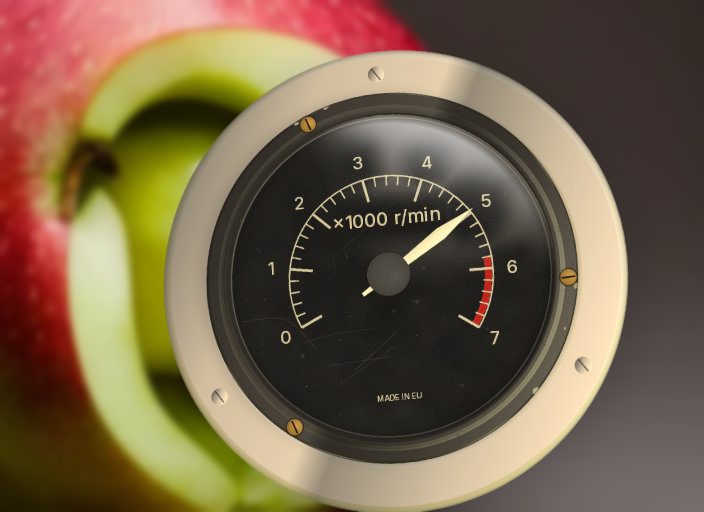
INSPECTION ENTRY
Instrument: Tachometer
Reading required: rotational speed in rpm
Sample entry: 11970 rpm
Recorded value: 5000 rpm
